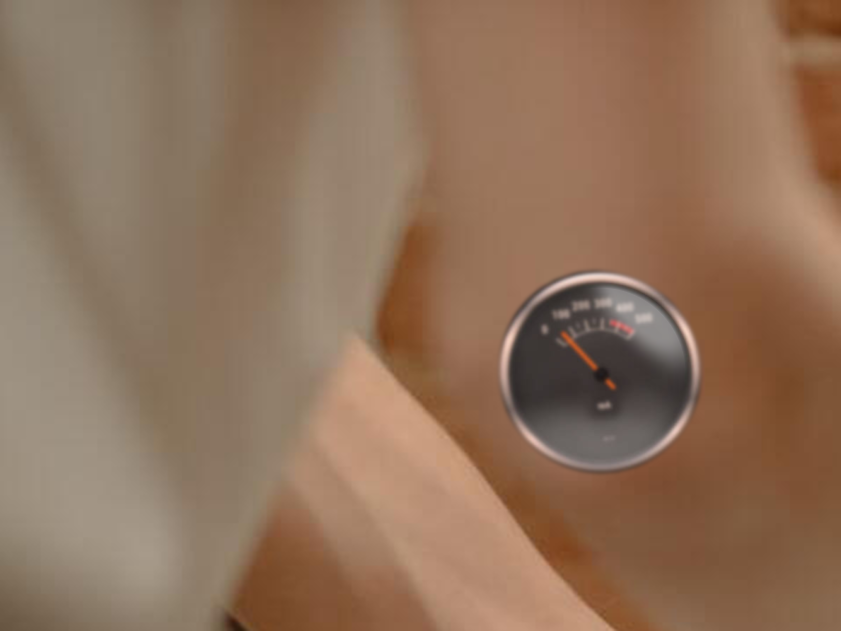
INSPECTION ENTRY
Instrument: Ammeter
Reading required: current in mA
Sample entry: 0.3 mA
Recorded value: 50 mA
